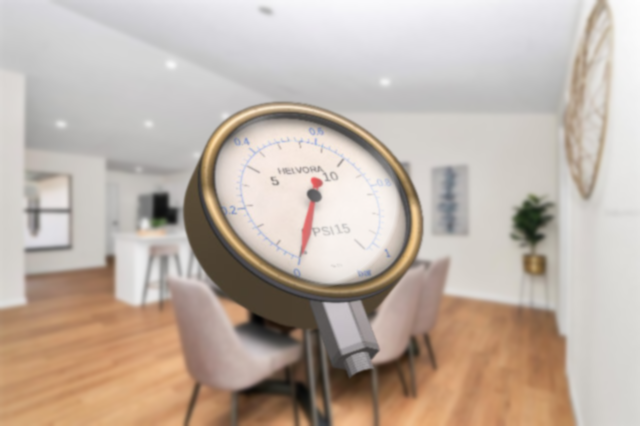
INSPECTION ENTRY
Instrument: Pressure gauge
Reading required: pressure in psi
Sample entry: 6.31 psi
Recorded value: 0 psi
